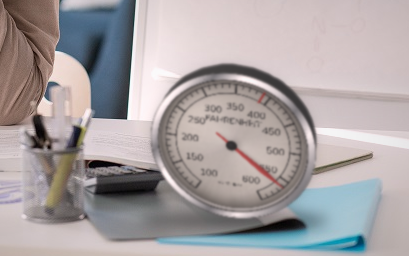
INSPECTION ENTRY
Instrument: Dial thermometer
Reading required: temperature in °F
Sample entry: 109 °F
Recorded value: 560 °F
